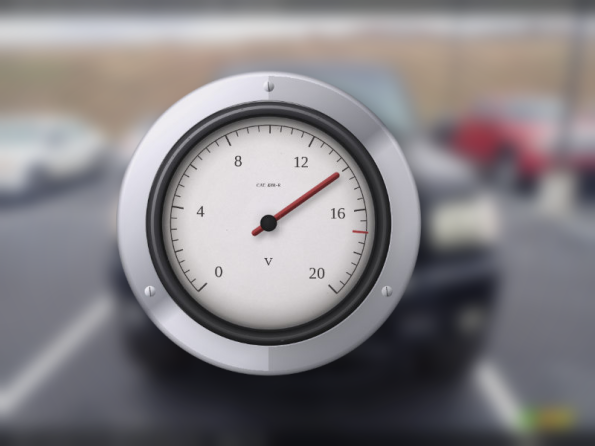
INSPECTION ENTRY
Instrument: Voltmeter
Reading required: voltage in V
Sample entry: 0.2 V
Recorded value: 14 V
